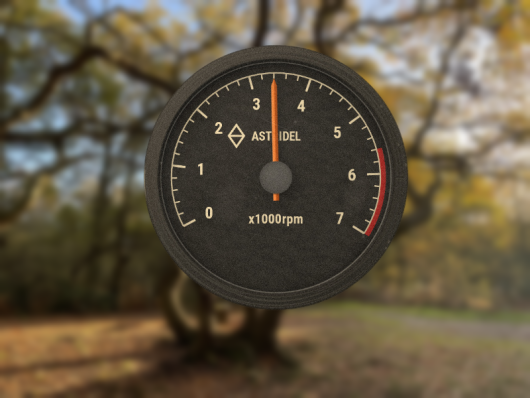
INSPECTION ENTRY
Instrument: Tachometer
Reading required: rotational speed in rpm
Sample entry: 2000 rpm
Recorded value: 3400 rpm
